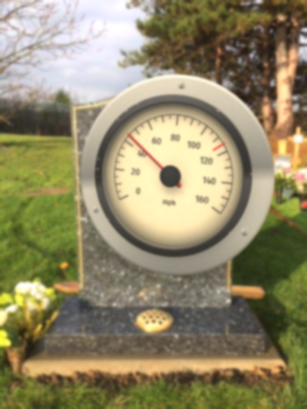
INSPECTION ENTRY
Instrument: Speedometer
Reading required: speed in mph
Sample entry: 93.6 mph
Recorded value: 45 mph
